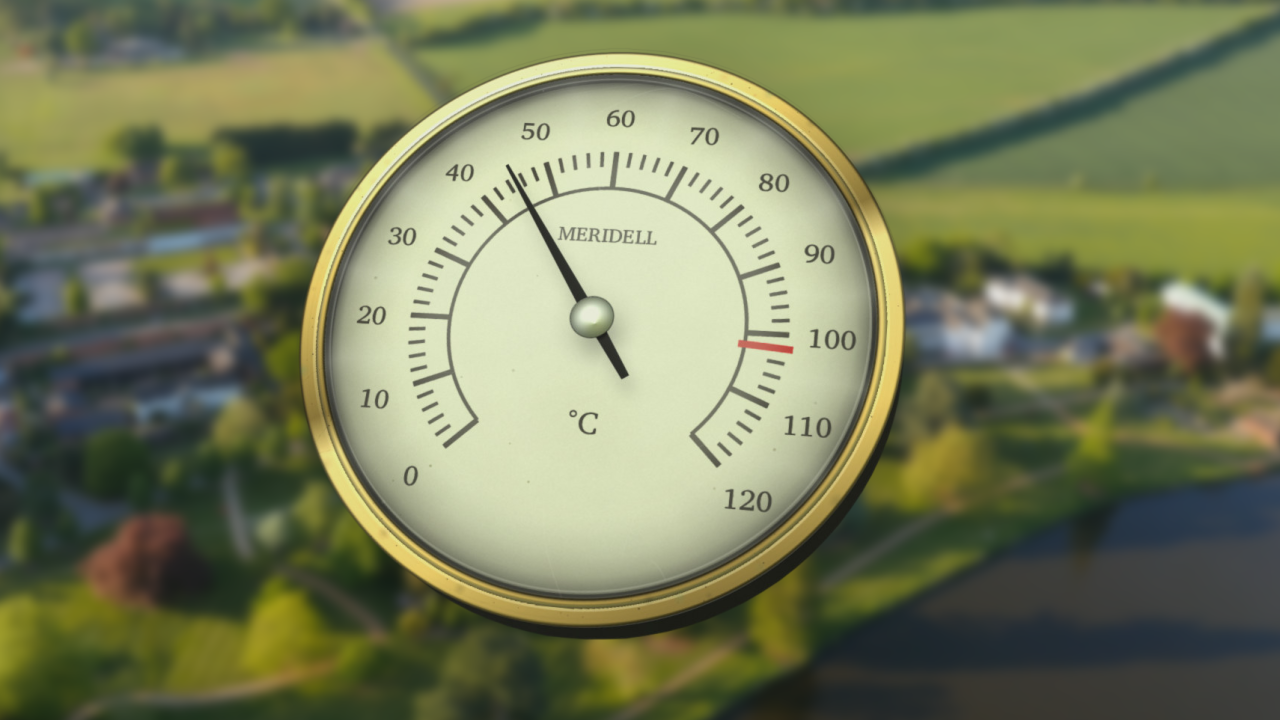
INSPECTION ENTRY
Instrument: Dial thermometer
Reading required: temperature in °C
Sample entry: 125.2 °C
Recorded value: 45 °C
